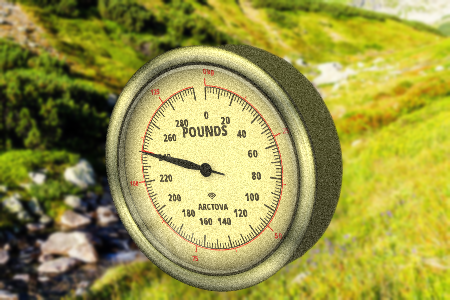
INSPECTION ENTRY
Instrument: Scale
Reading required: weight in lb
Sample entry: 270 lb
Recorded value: 240 lb
